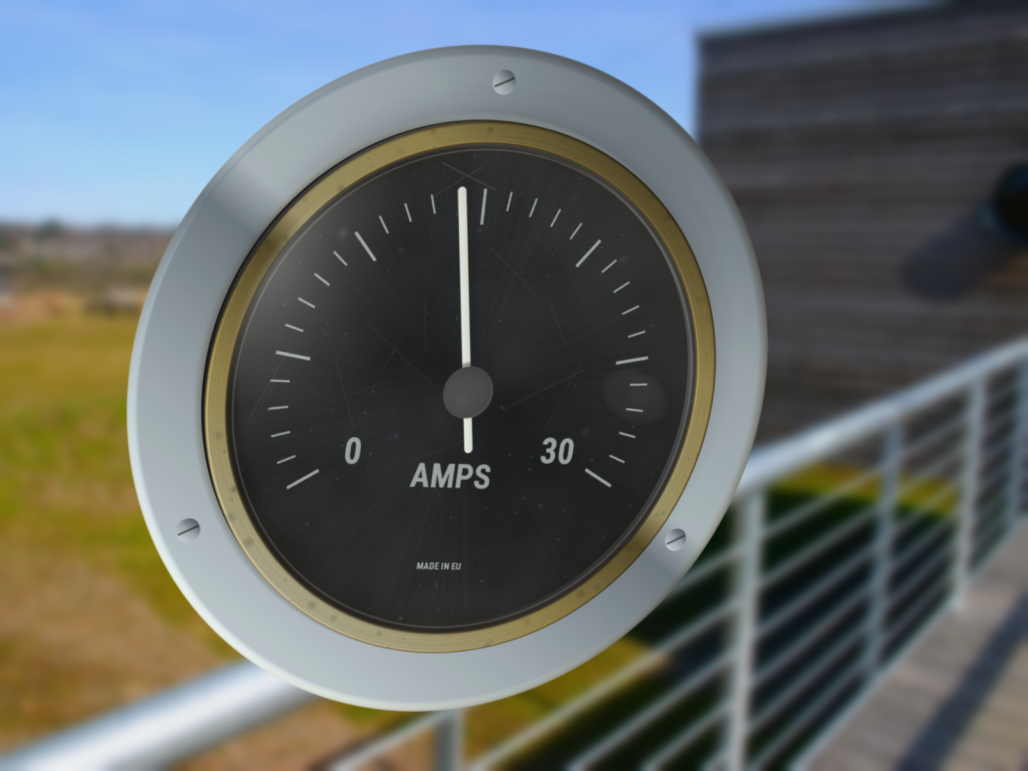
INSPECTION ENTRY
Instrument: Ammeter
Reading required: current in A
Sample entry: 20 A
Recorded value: 14 A
